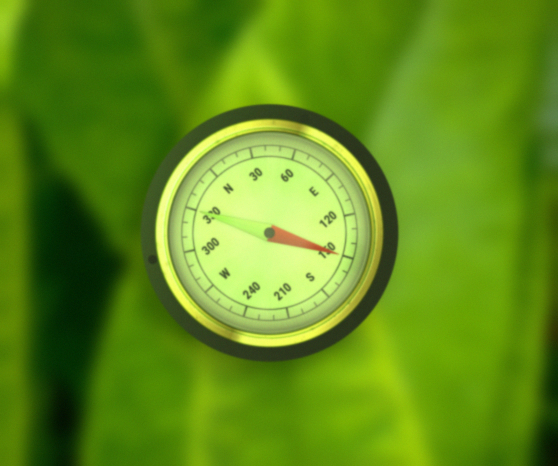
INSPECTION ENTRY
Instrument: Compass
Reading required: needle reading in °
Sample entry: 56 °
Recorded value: 150 °
